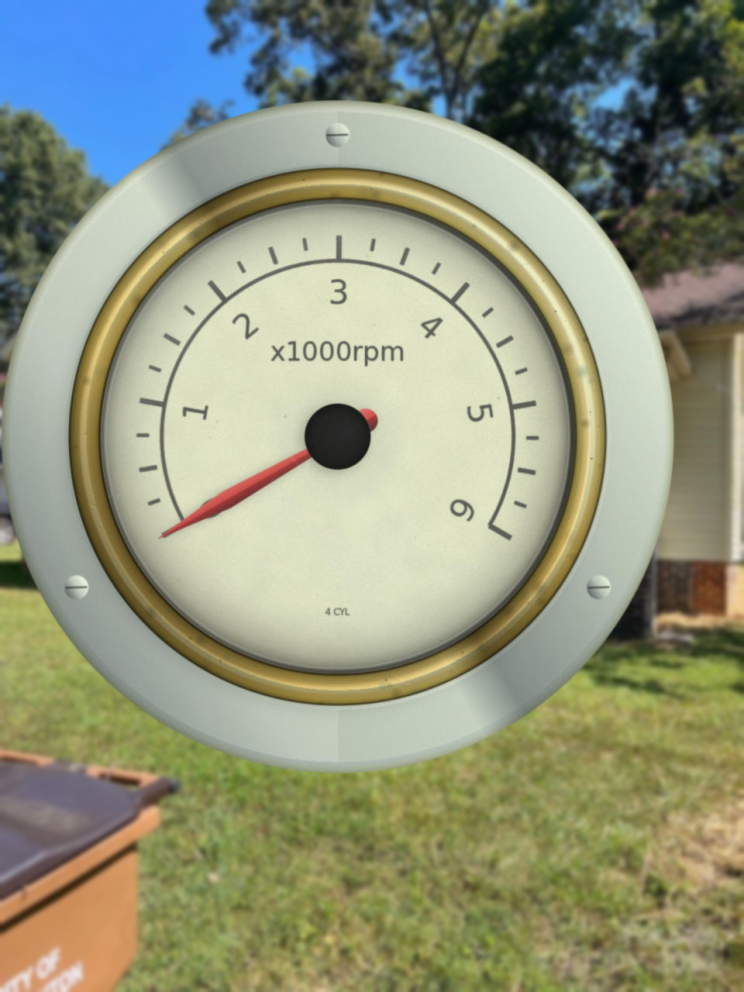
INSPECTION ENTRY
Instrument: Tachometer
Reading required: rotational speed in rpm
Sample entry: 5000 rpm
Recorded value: 0 rpm
